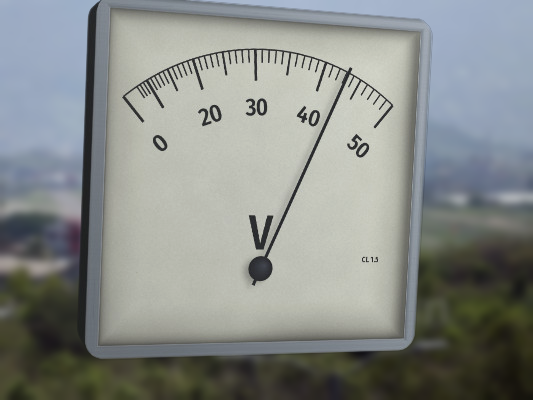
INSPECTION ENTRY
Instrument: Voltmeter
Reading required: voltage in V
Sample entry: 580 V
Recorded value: 43 V
